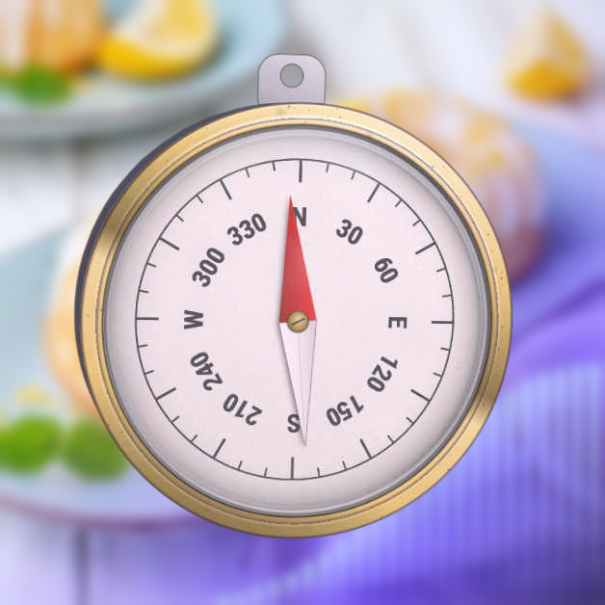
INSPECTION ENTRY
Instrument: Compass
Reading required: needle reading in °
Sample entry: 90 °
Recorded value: 355 °
